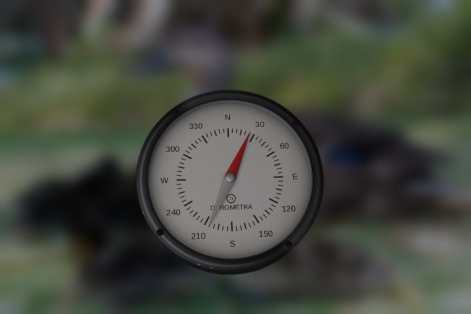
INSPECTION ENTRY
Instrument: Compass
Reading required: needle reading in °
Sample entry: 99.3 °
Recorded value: 25 °
